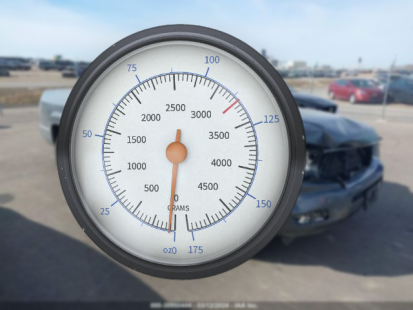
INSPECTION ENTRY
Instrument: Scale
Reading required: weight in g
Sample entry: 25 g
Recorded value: 50 g
